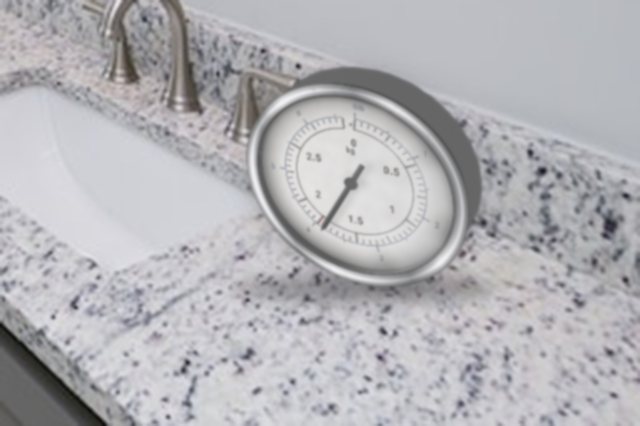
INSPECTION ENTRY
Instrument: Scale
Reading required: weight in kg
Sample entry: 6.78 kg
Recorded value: 1.75 kg
